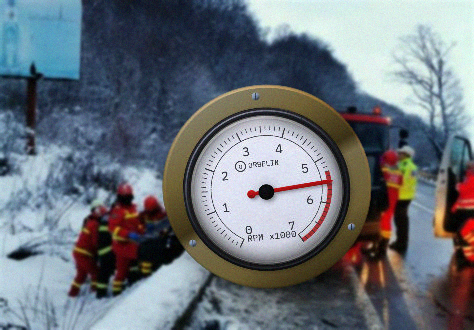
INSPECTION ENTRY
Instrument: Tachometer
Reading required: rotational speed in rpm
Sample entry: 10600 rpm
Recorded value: 5500 rpm
